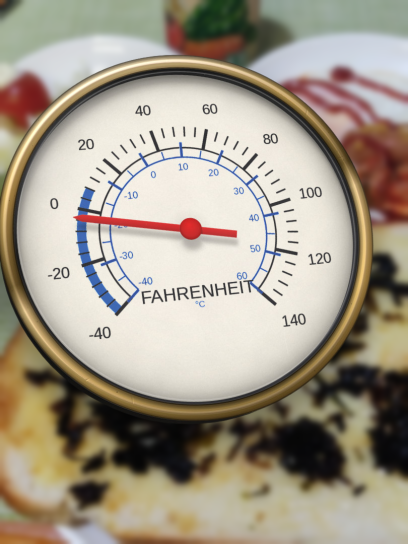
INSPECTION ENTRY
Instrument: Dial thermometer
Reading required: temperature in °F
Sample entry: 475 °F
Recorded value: -4 °F
